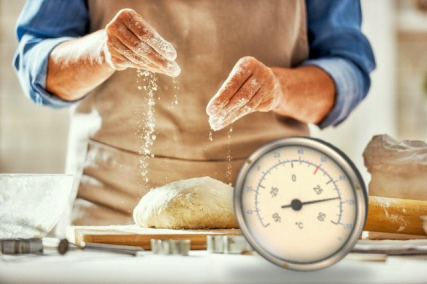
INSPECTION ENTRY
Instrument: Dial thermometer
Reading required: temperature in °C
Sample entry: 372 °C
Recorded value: 35 °C
